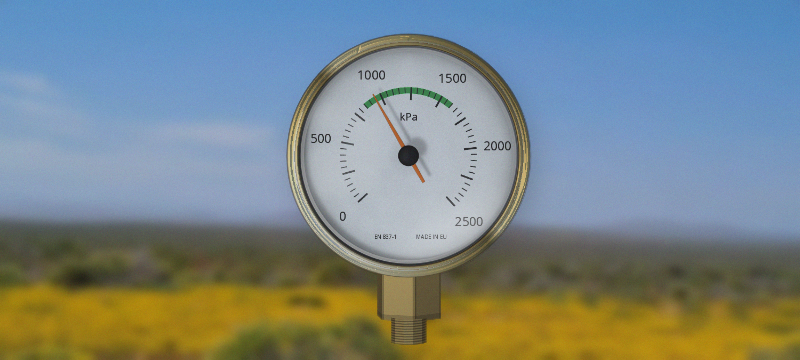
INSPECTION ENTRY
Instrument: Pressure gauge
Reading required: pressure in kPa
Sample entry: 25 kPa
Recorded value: 950 kPa
